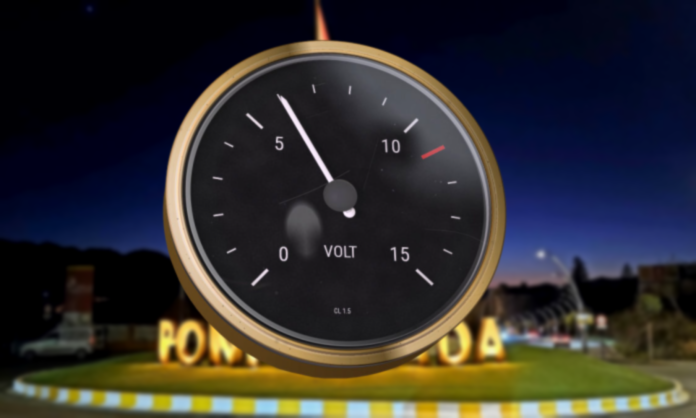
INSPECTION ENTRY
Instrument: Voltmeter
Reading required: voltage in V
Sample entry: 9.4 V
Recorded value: 6 V
